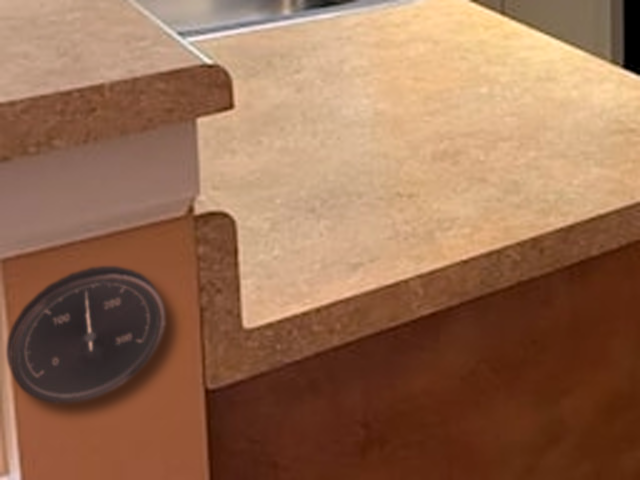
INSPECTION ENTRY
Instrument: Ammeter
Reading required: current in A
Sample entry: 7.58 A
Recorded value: 150 A
